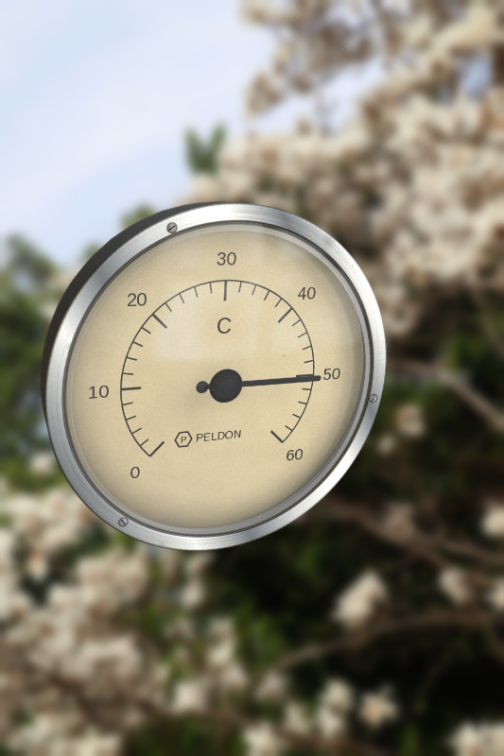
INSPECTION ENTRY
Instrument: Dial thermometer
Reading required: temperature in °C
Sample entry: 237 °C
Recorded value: 50 °C
